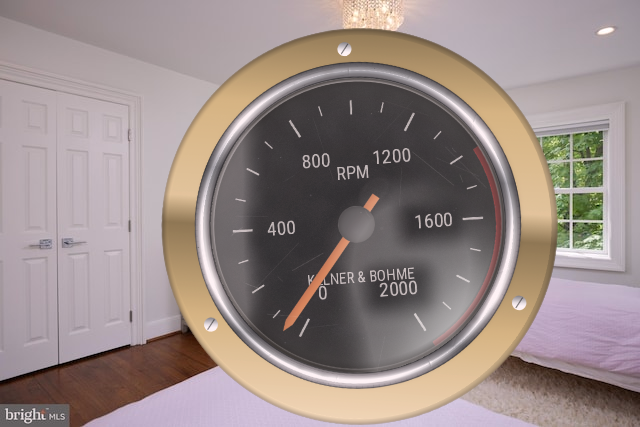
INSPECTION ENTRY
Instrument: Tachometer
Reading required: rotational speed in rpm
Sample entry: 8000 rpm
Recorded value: 50 rpm
